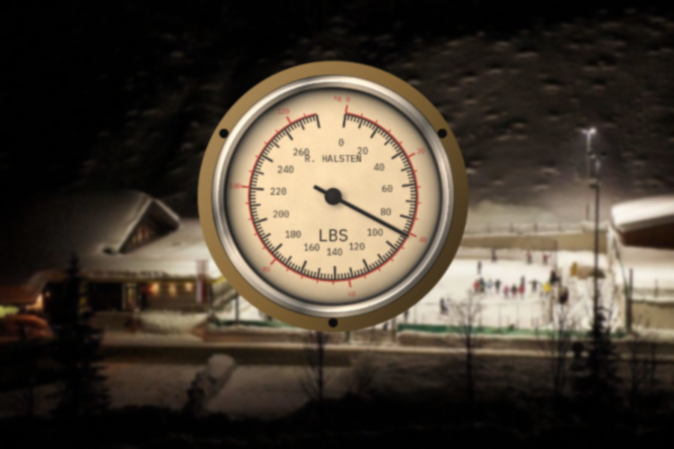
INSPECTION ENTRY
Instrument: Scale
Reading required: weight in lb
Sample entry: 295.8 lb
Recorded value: 90 lb
